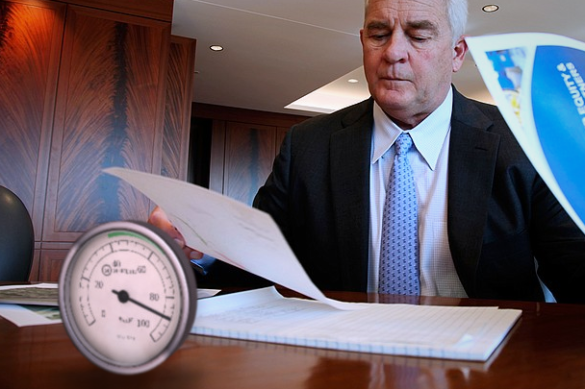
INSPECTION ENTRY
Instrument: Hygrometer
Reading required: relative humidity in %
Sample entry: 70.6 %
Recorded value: 88 %
